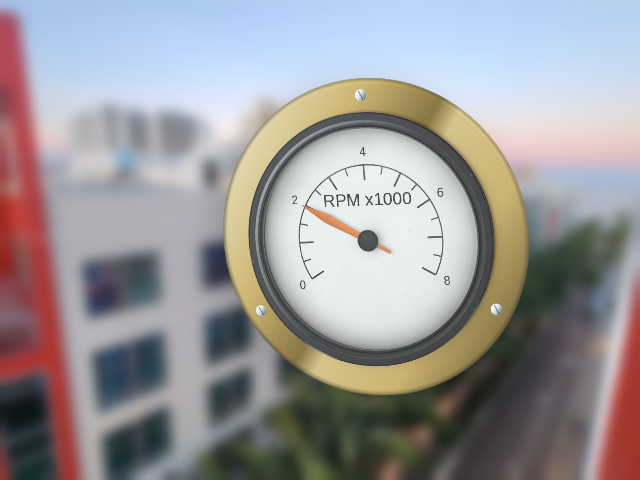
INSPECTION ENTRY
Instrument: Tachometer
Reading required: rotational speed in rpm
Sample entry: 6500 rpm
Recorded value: 2000 rpm
